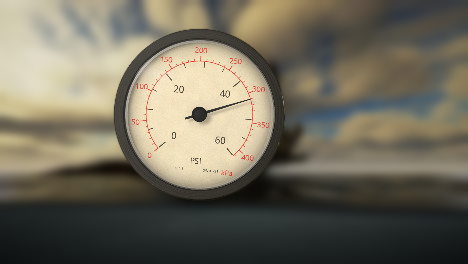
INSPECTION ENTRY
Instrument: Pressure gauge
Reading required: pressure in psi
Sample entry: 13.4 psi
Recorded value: 45 psi
